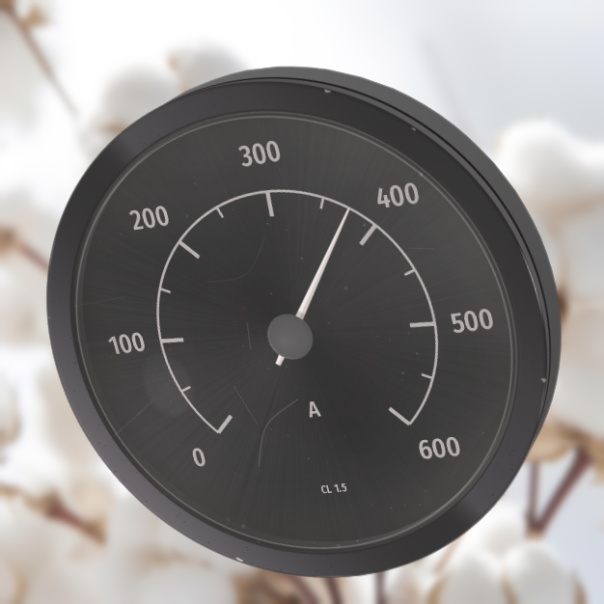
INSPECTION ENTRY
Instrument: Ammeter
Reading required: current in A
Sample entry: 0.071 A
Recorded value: 375 A
